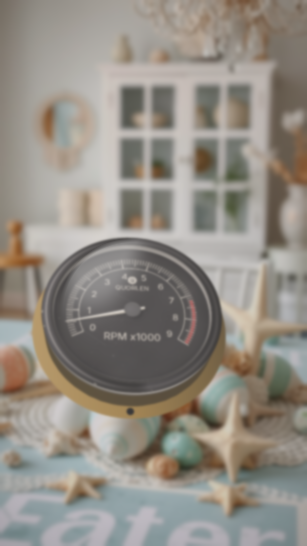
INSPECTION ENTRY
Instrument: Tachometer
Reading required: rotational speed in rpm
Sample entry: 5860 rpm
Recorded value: 500 rpm
